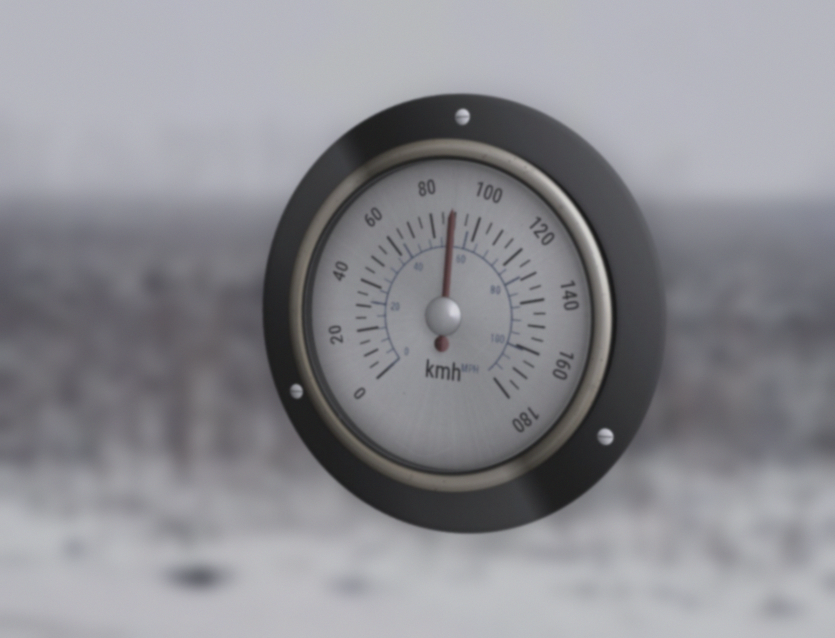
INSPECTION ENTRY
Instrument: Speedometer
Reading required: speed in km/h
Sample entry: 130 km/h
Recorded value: 90 km/h
